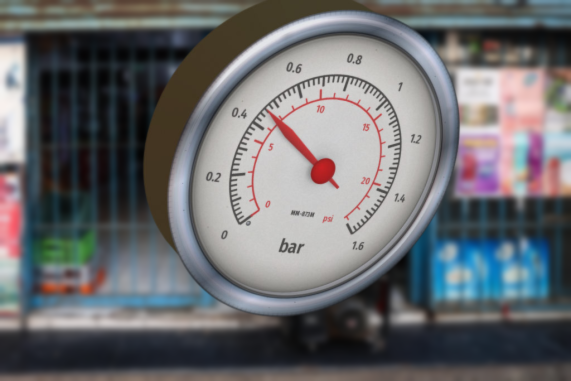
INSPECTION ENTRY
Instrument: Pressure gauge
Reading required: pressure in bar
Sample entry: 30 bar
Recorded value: 0.46 bar
